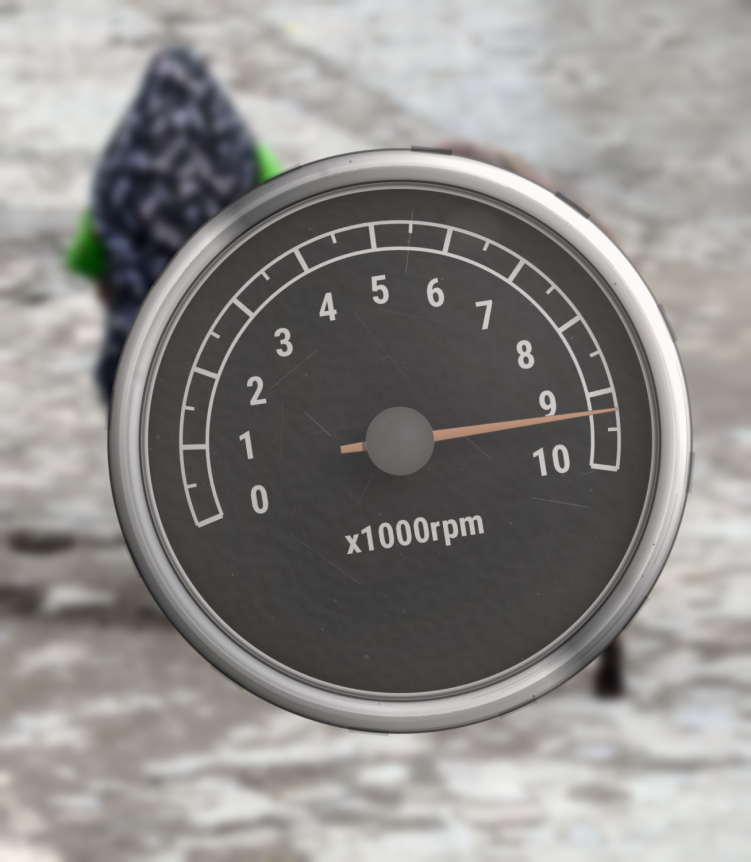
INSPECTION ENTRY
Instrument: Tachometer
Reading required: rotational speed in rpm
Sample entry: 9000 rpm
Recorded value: 9250 rpm
